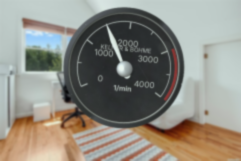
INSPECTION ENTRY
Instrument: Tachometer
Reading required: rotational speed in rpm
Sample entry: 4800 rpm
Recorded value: 1500 rpm
